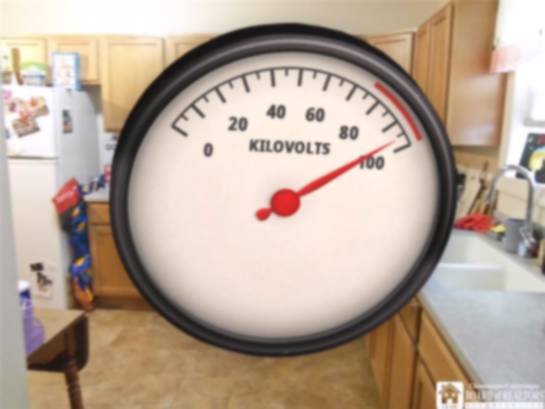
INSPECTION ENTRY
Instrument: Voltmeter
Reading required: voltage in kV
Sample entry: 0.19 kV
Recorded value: 95 kV
